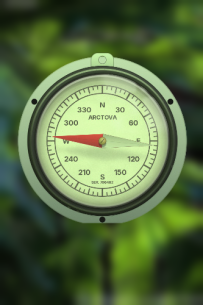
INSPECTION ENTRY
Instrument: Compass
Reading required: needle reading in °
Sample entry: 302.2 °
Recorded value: 275 °
